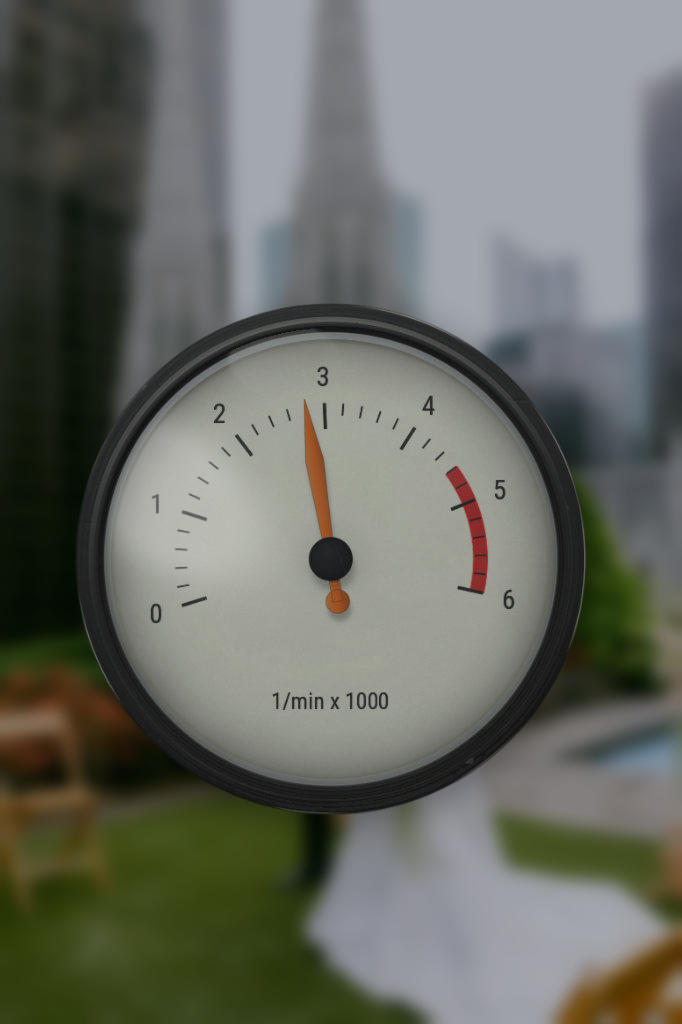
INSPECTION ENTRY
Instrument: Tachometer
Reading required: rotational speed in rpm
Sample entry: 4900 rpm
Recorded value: 2800 rpm
